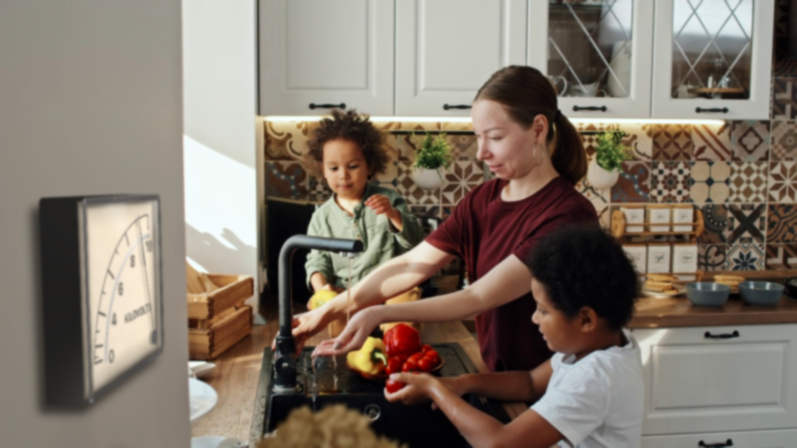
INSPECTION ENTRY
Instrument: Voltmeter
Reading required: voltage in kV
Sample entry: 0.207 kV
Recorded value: 9 kV
